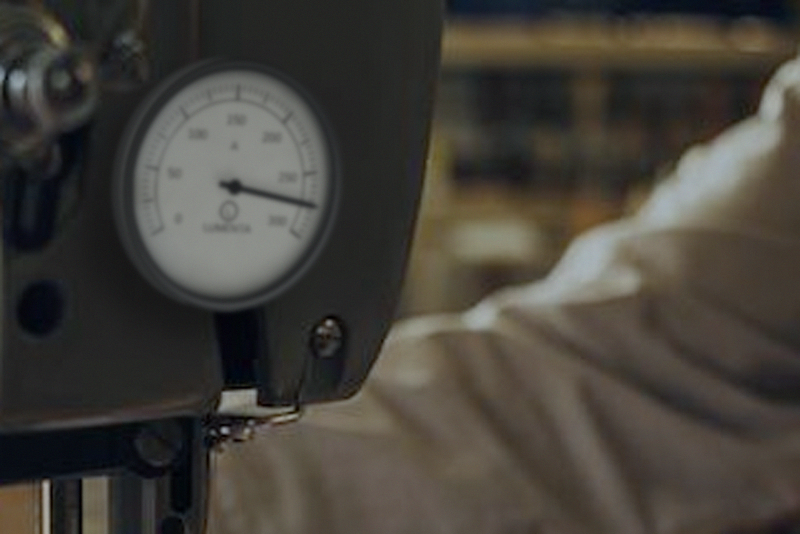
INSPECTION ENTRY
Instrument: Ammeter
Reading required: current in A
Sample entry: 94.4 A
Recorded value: 275 A
